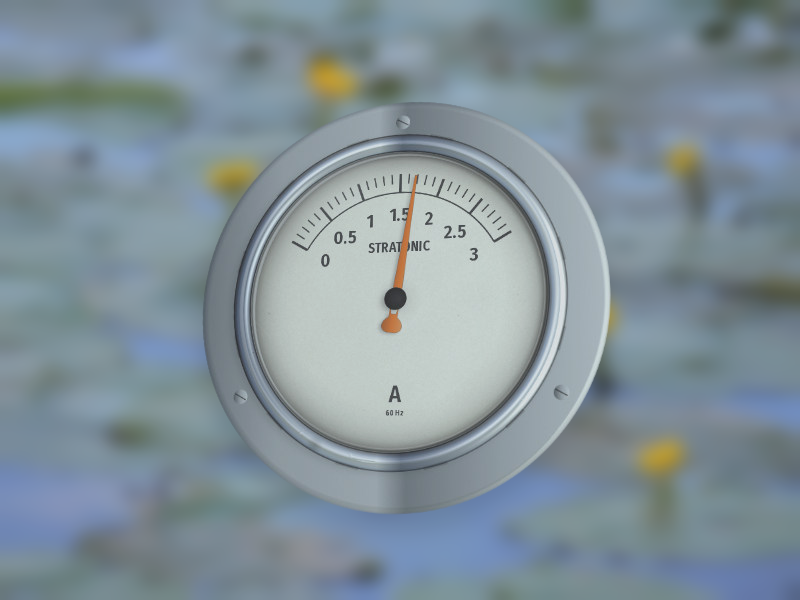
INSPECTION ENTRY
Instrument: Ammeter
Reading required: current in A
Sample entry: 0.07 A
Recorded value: 1.7 A
